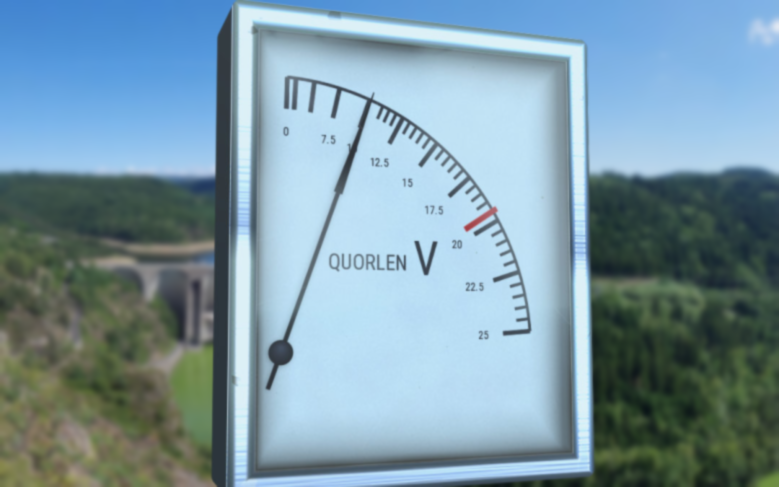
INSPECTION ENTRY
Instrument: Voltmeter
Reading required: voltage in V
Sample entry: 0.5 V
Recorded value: 10 V
